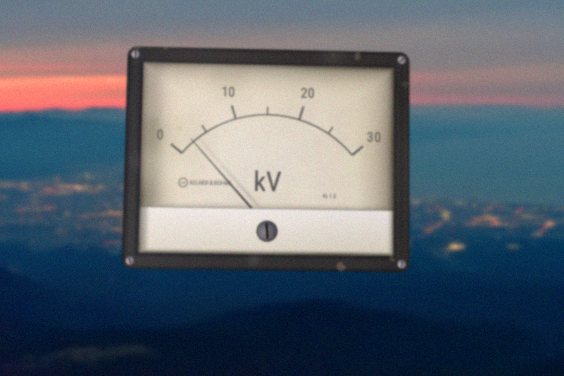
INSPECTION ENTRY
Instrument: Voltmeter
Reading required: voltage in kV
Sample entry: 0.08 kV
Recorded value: 2.5 kV
